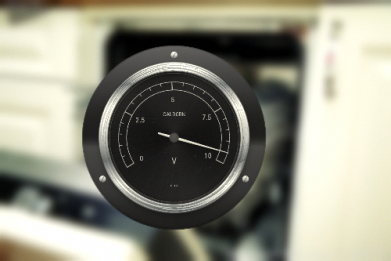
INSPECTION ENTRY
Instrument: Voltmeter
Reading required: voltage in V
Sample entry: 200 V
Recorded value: 9.5 V
